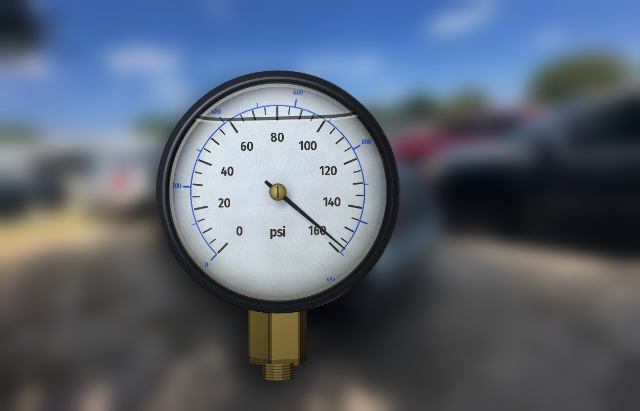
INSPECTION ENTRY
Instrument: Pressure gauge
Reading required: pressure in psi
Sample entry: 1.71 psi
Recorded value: 157.5 psi
